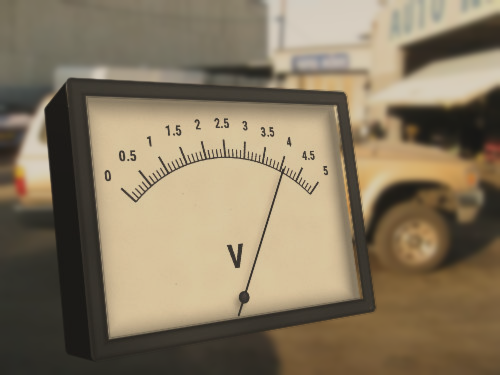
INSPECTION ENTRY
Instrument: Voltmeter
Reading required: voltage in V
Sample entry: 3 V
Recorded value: 4 V
